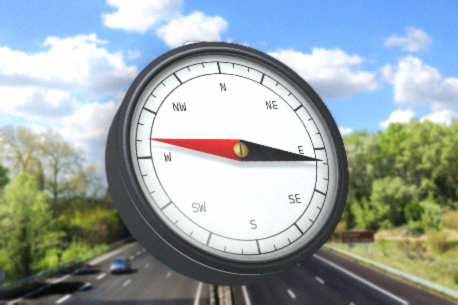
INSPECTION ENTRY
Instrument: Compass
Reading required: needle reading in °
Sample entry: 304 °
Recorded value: 280 °
